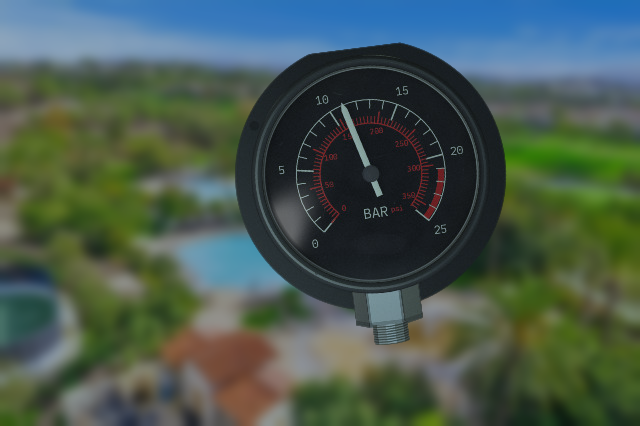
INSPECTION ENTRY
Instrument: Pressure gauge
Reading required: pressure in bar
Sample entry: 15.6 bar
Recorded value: 11 bar
